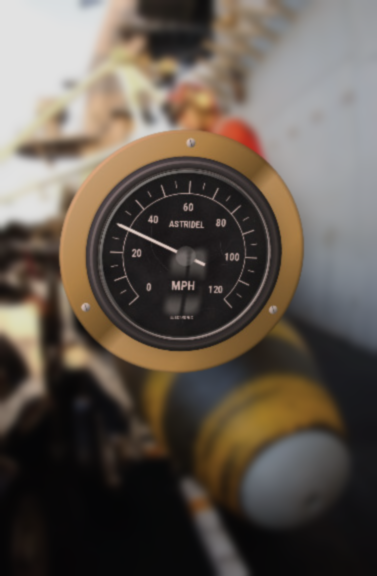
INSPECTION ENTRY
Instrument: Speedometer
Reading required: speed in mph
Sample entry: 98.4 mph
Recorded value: 30 mph
